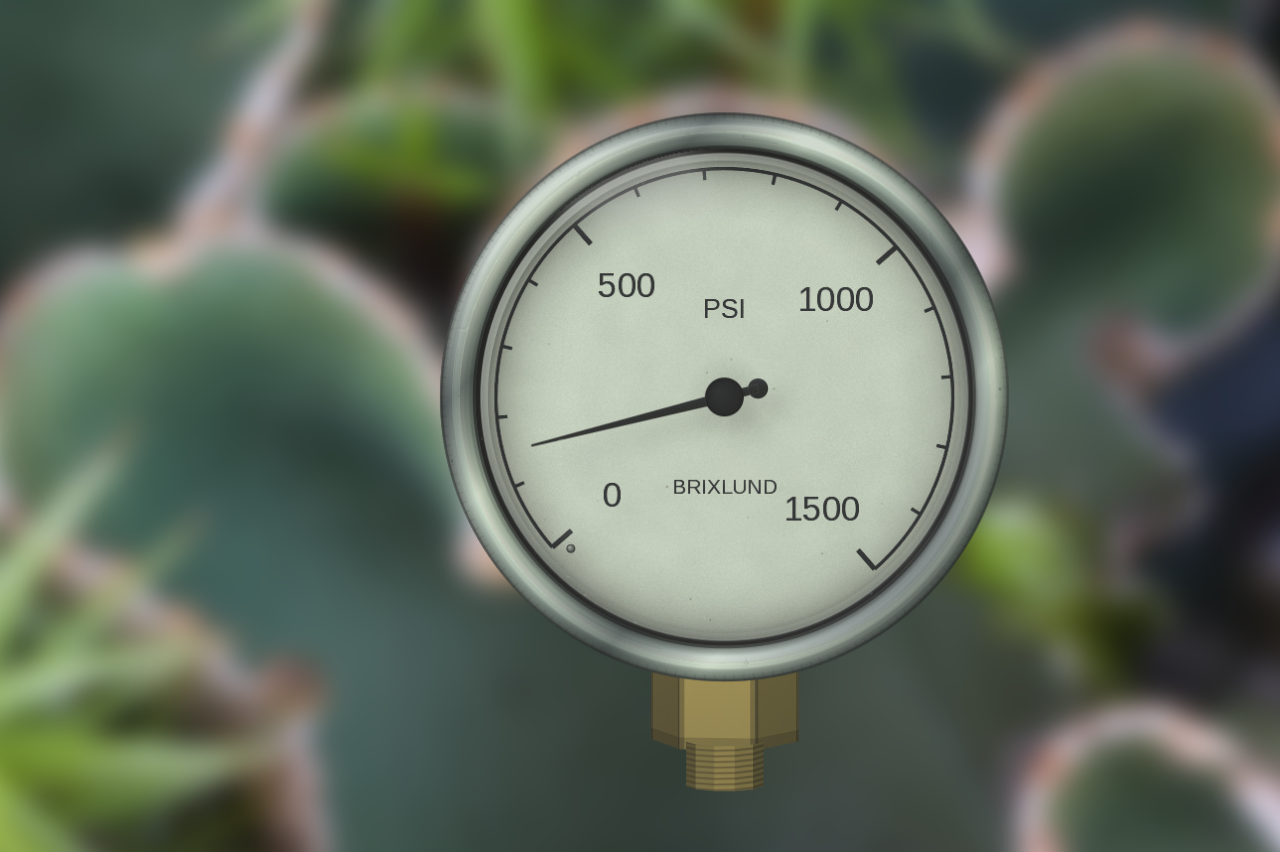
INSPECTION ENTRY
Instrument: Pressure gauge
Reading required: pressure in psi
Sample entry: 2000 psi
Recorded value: 150 psi
